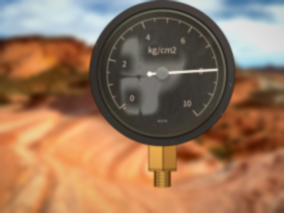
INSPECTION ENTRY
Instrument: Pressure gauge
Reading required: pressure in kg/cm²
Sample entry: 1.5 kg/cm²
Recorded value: 8 kg/cm²
